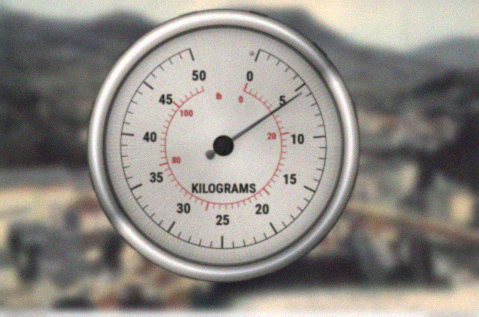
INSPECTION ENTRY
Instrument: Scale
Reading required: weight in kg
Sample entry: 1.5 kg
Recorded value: 5.5 kg
